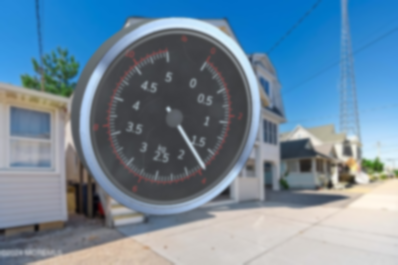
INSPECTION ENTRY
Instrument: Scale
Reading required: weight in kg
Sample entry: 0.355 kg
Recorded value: 1.75 kg
